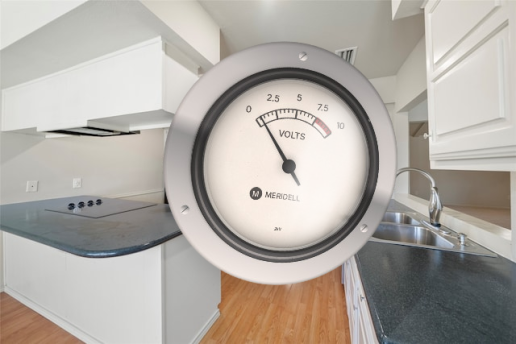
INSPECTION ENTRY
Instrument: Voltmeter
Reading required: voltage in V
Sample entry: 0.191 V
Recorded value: 0.5 V
